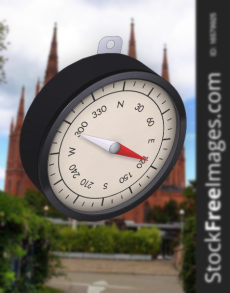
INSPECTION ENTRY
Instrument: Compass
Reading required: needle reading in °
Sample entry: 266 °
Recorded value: 115 °
